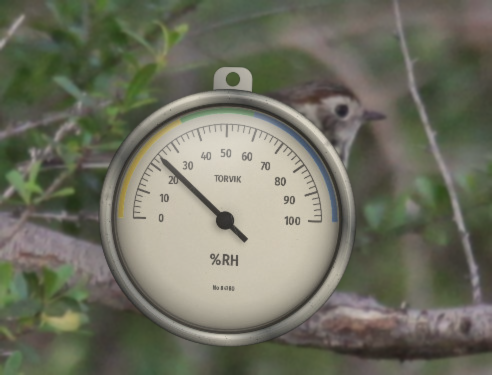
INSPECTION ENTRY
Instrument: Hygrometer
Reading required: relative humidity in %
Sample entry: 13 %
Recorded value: 24 %
